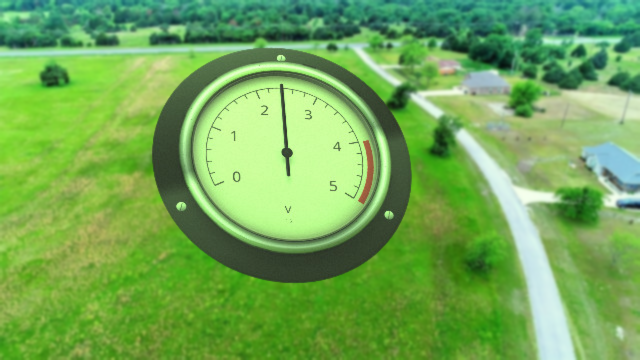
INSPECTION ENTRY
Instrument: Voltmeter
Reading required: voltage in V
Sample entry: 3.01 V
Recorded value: 2.4 V
